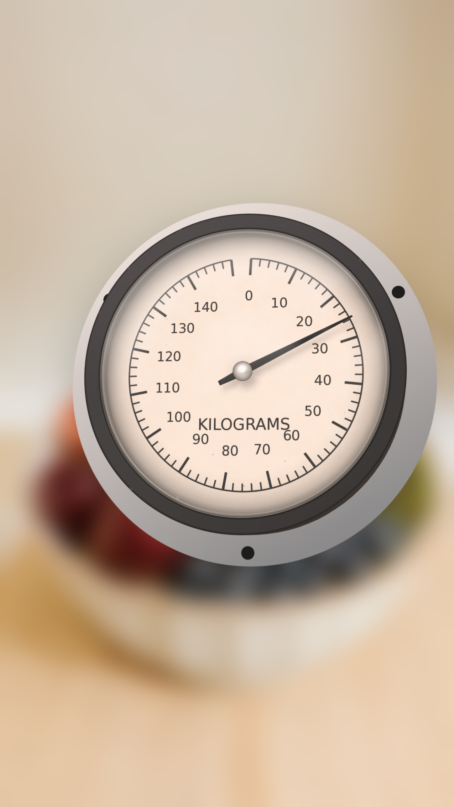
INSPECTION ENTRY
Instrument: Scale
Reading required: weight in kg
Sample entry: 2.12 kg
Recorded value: 26 kg
